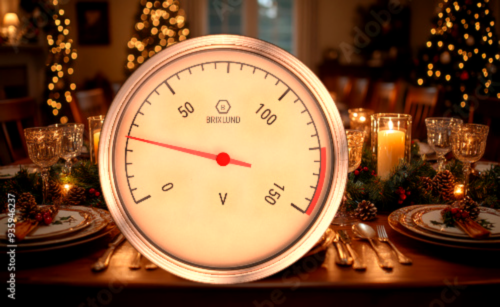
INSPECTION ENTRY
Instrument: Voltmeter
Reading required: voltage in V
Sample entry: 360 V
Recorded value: 25 V
